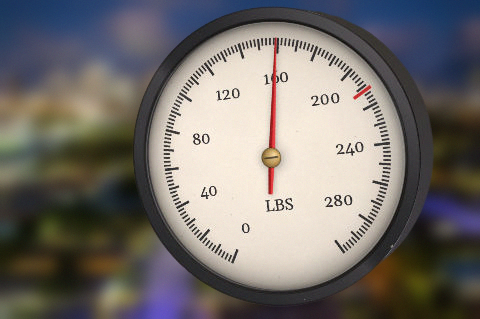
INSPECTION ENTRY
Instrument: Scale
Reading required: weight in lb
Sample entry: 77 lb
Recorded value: 160 lb
